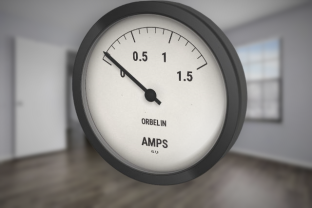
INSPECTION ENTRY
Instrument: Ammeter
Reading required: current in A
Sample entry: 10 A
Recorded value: 0.1 A
